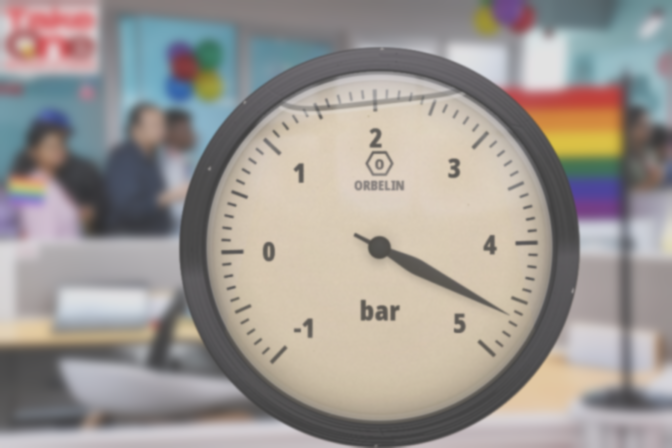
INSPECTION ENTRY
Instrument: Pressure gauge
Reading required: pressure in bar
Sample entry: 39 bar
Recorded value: 4.65 bar
